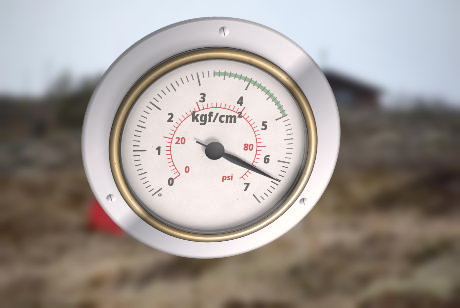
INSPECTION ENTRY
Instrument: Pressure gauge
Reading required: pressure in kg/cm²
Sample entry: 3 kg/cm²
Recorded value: 6.4 kg/cm²
